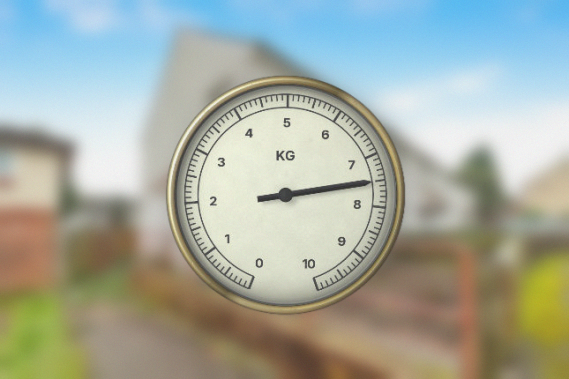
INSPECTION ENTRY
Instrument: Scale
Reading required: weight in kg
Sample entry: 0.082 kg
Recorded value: 7.5 kg
